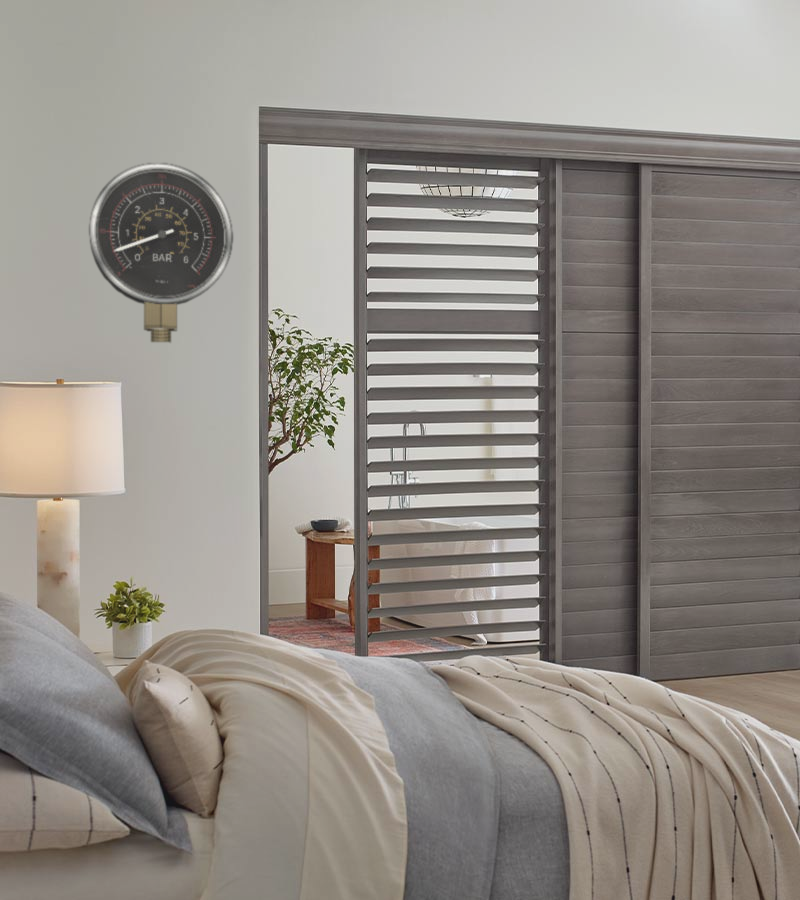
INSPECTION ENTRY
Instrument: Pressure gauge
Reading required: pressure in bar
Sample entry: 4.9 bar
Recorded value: 0.5 bar
